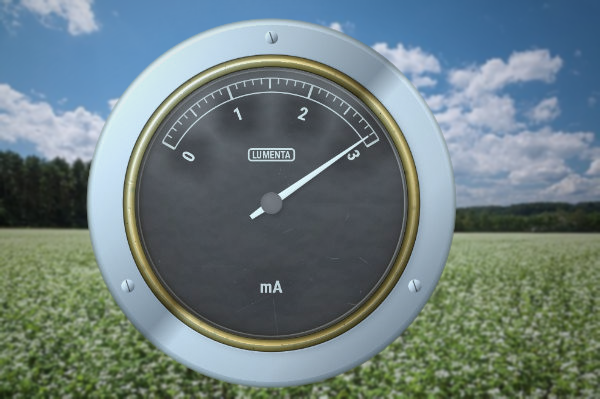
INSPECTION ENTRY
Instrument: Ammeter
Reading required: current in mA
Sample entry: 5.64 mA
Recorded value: 2.9 mA
